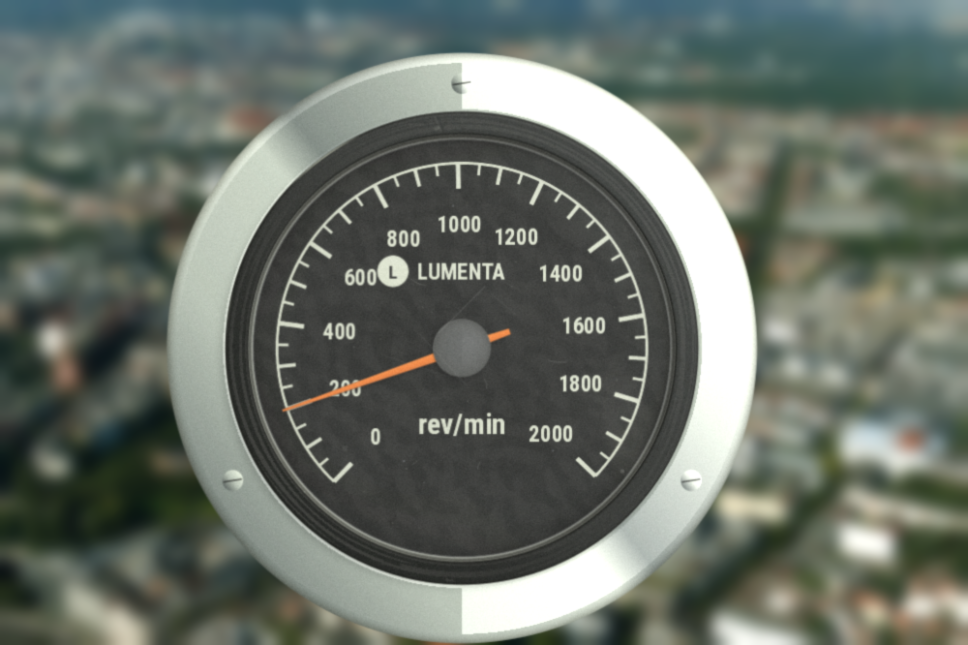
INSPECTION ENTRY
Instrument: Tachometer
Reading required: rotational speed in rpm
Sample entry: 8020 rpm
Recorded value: 200 rpm
